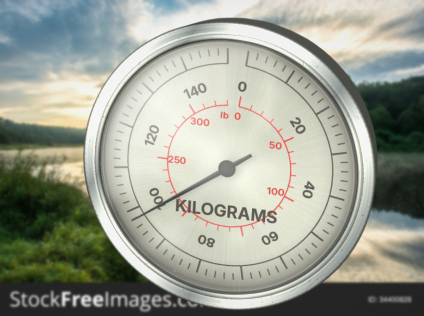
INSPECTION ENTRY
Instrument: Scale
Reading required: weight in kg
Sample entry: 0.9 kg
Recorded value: 98 kg
